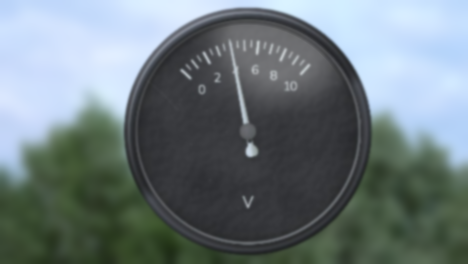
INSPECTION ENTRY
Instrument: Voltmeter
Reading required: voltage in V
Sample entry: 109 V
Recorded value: 4 V
